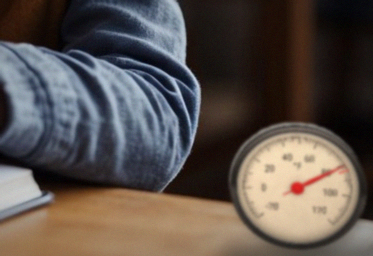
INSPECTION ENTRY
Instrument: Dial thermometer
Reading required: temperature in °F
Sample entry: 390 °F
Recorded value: 80 °F
